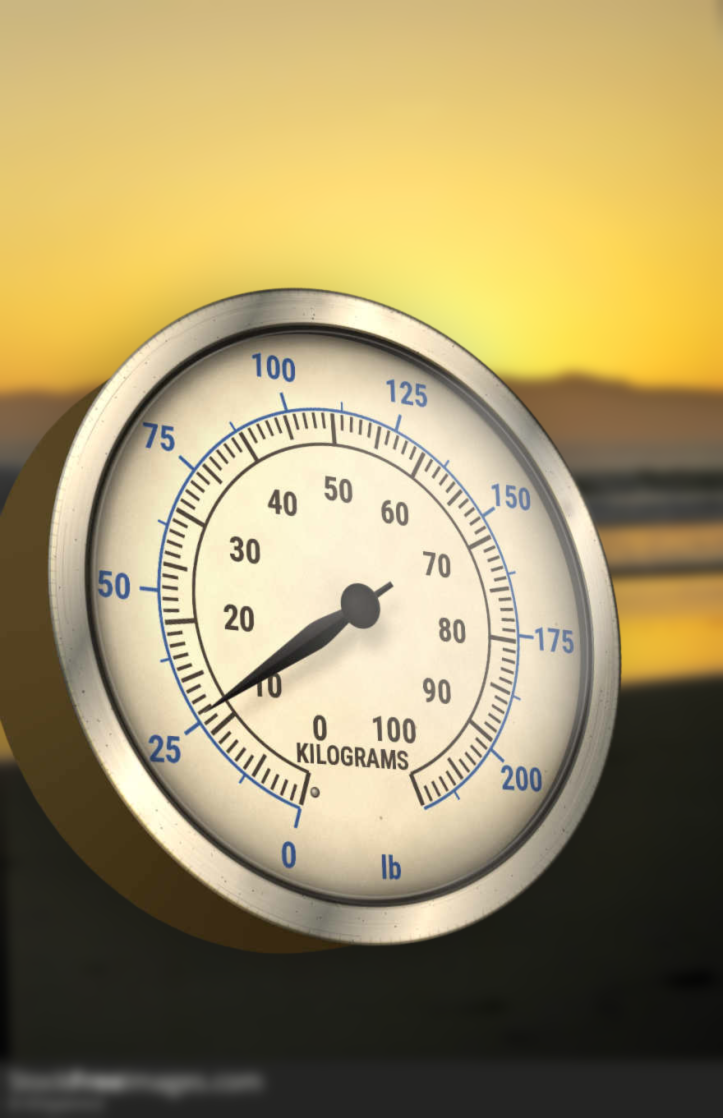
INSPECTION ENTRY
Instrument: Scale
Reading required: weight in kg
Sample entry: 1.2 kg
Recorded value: 12 kg
